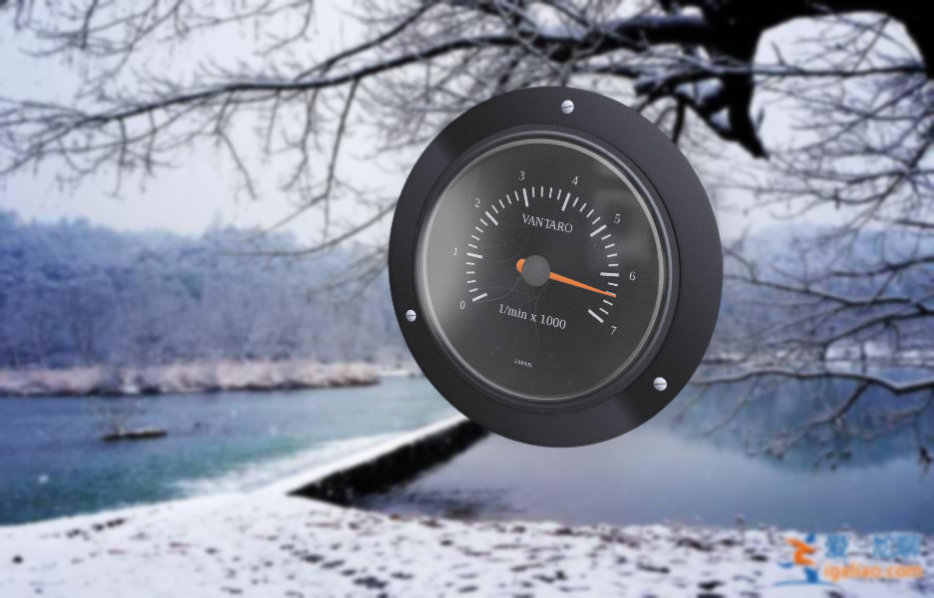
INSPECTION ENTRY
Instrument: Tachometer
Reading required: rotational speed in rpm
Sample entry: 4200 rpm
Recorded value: 6400 rpm
